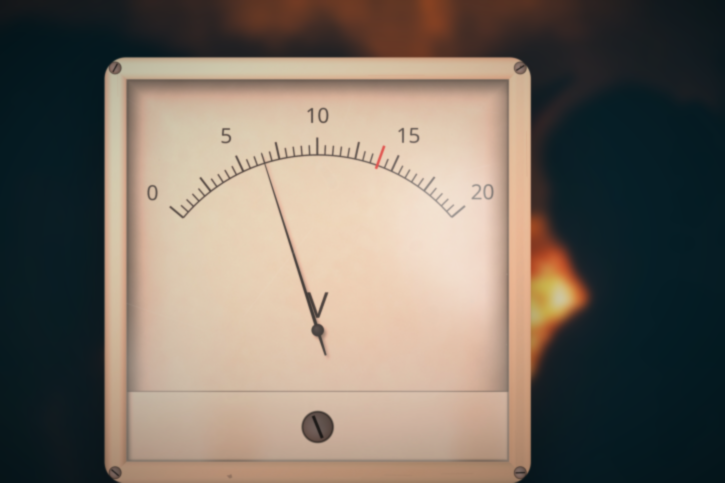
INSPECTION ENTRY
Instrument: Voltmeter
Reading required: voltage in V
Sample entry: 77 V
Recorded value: 6.5 V
